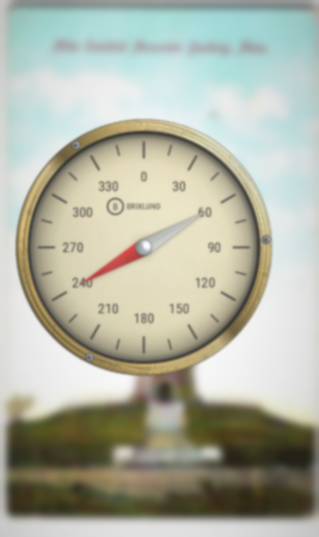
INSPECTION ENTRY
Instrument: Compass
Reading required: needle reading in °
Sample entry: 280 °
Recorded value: 240 °
